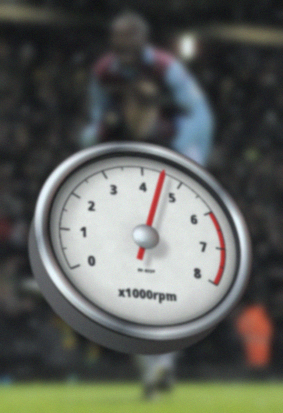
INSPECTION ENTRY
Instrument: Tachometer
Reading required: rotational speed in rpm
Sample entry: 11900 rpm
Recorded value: 4500 rpm
